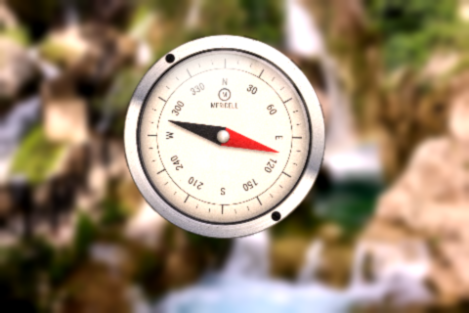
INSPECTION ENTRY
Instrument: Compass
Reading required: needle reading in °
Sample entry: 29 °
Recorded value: 105 °
